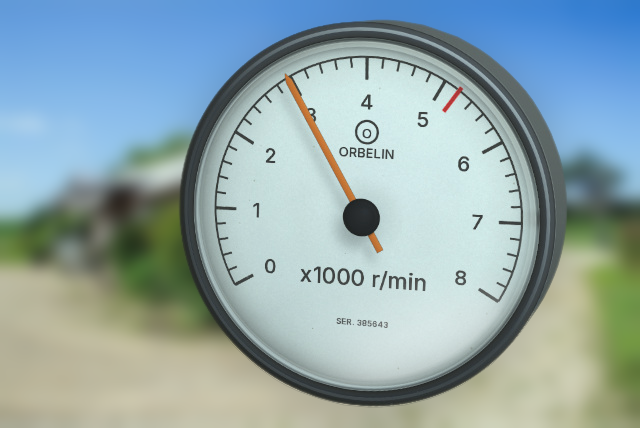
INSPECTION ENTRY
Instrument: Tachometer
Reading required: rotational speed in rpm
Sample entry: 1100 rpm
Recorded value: 3000 rpm
